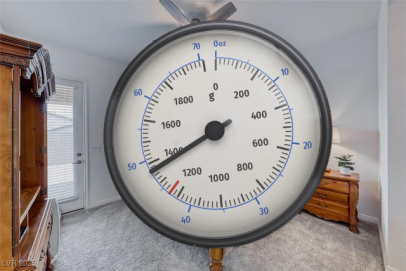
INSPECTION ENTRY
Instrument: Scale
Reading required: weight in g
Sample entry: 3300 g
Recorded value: 1360 g
